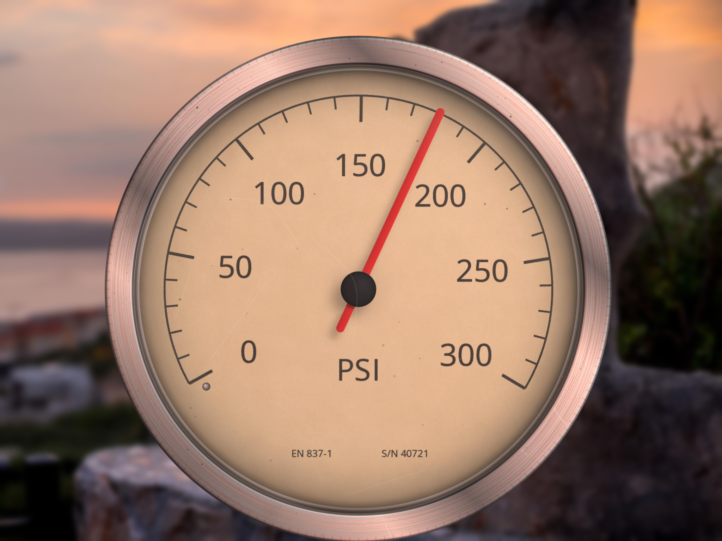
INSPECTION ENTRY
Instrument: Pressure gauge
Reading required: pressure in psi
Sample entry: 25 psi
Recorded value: 180 psi
